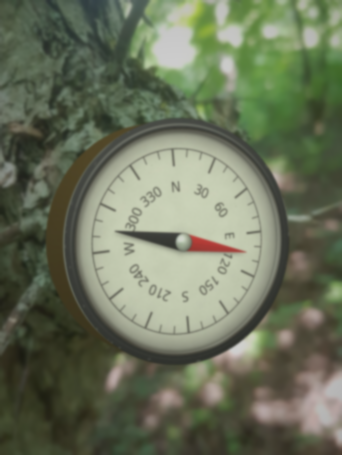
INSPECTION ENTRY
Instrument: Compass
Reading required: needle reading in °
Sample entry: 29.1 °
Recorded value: 105 °
